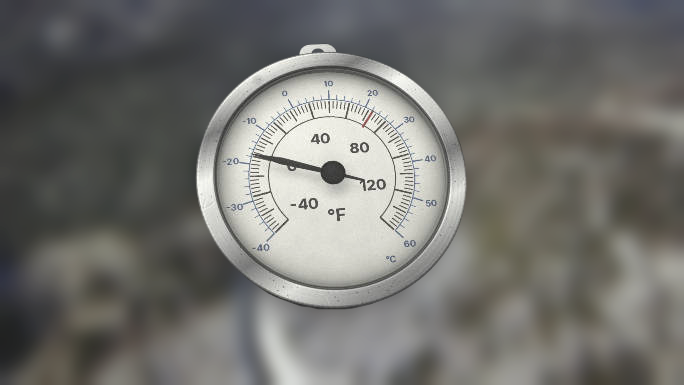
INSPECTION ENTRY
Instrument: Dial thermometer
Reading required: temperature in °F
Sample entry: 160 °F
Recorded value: 0 °F
